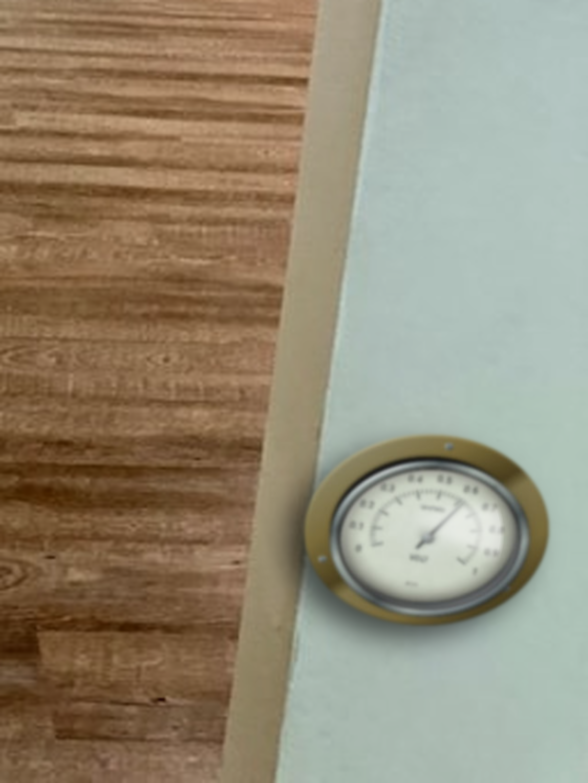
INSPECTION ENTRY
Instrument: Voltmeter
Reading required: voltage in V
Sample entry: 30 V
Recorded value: 0.6 V
